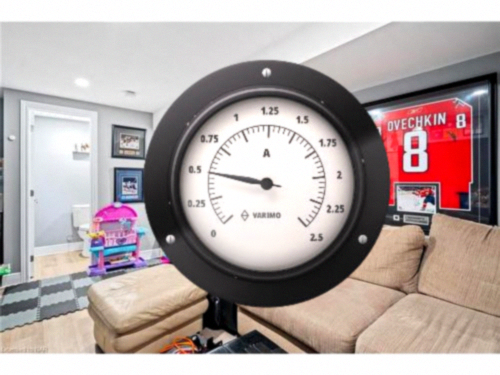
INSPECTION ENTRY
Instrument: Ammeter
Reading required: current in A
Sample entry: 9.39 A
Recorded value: 0.5 A
